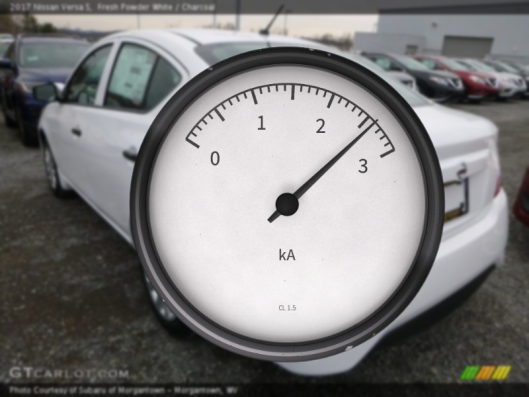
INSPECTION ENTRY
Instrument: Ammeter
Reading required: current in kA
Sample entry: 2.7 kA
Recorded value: 2.6 kA
